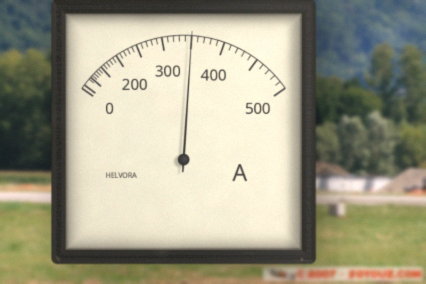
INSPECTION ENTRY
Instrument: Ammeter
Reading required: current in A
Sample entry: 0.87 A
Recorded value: 350 A
